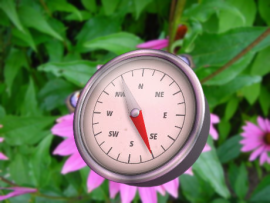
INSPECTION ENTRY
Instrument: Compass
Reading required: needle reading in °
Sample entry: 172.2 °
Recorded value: 150 °
